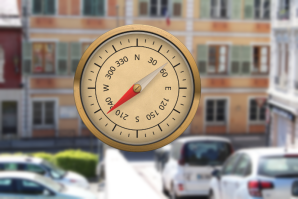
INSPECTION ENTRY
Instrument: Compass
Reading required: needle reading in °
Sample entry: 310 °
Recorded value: 230 °
